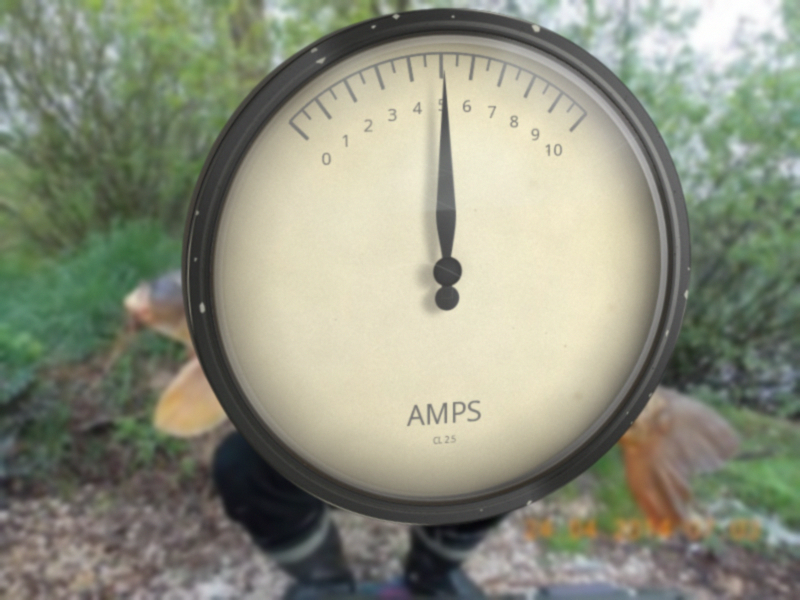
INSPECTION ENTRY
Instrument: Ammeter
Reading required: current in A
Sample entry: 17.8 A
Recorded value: 5 A
